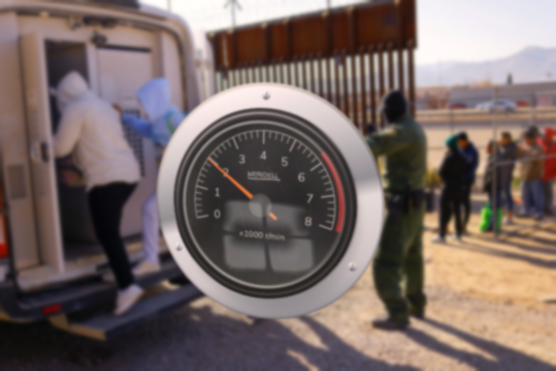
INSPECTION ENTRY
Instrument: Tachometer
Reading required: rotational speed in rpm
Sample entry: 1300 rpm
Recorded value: 2000 rpm
